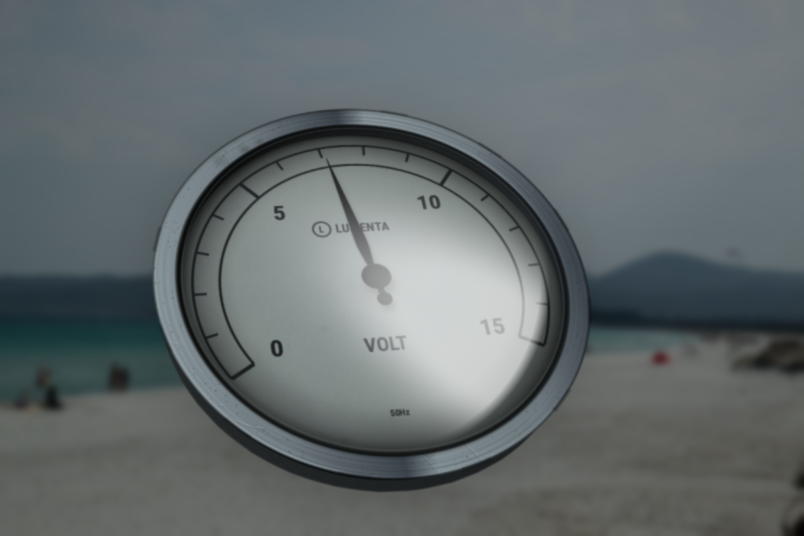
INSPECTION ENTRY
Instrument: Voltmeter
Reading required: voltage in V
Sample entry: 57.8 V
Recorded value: 7 V
